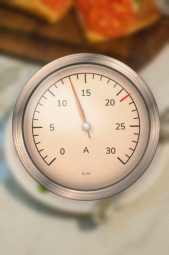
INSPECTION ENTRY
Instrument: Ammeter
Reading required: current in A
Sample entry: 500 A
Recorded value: 13 A
